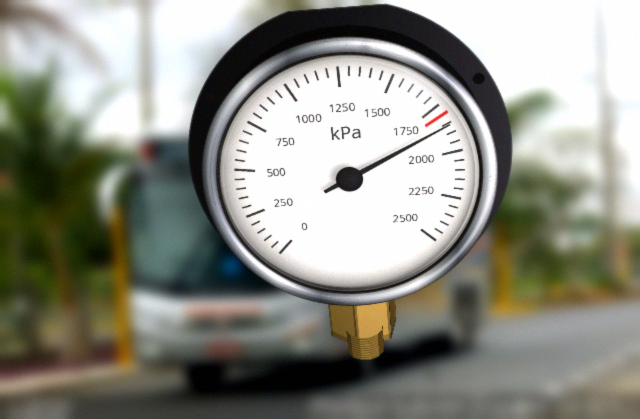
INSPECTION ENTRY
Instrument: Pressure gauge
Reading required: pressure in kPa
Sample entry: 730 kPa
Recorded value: 1850 kPa
